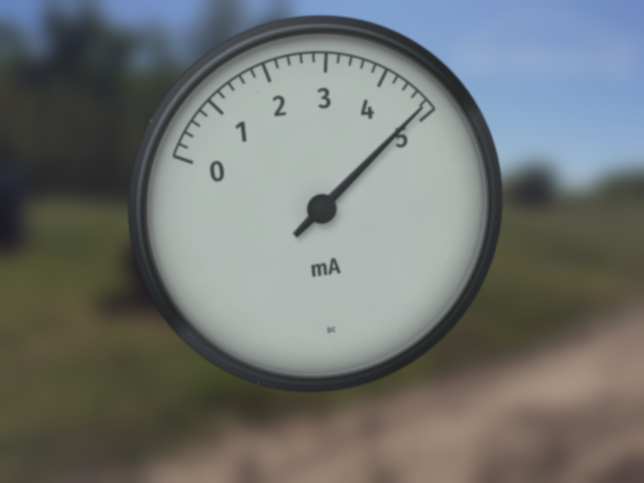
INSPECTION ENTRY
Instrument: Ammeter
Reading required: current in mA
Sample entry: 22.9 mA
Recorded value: 4.8 mA
